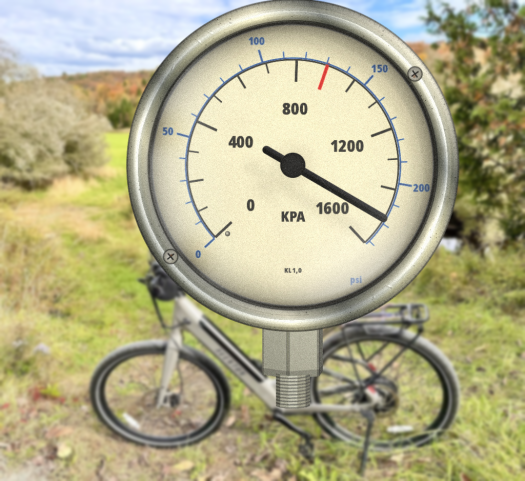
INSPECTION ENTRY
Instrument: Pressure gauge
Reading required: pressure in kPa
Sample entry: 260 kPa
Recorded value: 1500 kPa
